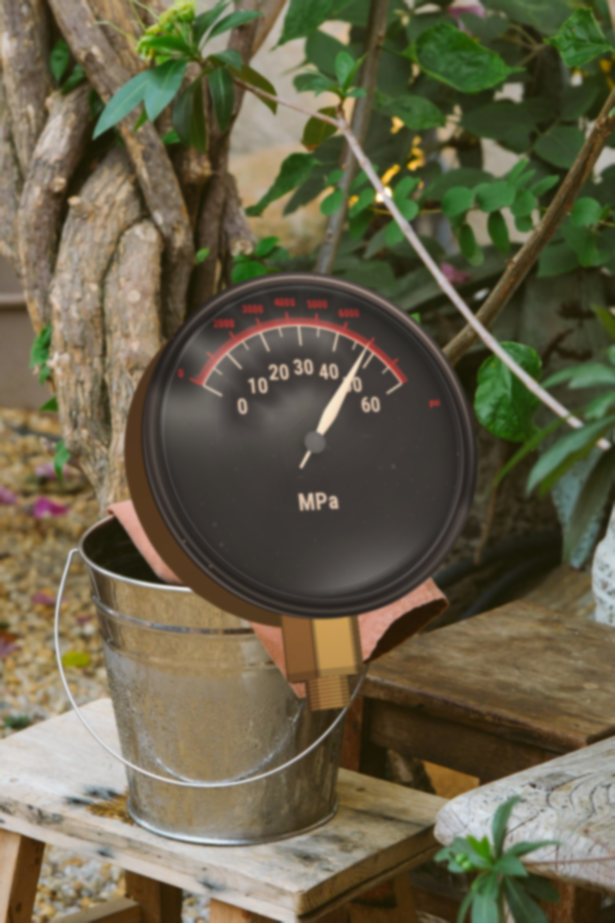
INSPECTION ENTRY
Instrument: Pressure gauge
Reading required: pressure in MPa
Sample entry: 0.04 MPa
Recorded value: 47.5 MPa
